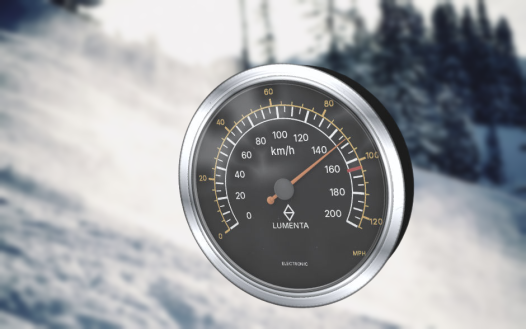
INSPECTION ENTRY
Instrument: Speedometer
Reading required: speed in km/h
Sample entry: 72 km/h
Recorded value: 147.5 km/h
